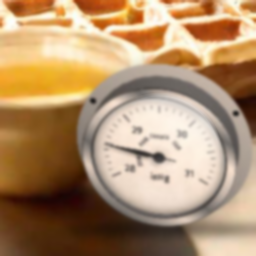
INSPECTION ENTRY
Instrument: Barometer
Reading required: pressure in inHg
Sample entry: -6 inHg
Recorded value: 28.5 inHg
